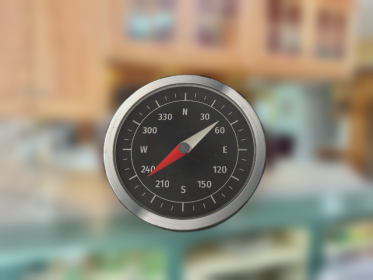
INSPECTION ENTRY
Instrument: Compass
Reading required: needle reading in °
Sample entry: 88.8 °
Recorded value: 230 °
